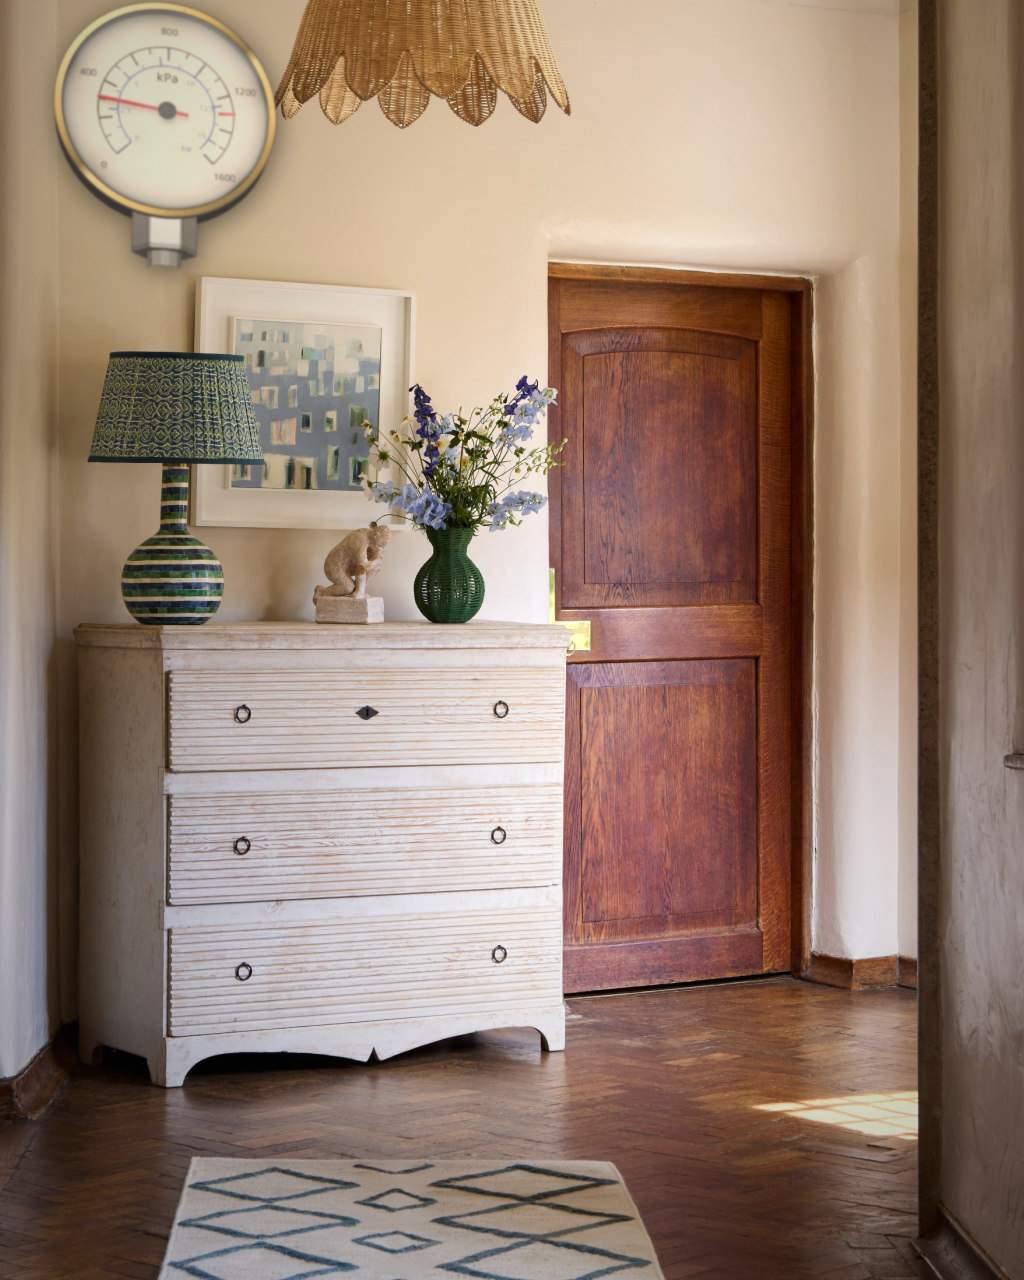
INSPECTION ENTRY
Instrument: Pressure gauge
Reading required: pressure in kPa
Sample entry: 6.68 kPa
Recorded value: 300 kPa
